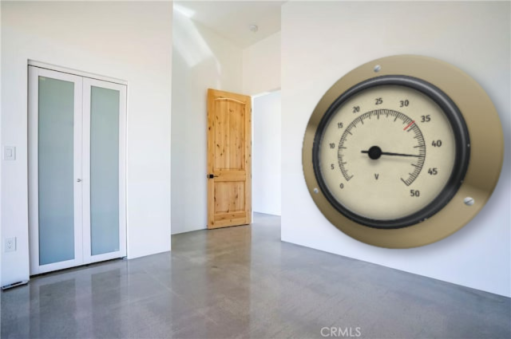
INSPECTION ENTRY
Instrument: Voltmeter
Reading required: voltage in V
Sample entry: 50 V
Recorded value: 42.5 V
